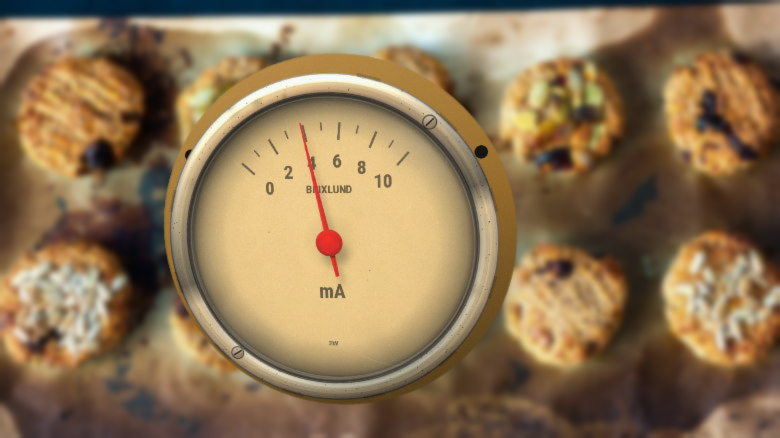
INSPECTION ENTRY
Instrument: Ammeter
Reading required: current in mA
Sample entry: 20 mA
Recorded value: 4 mA
